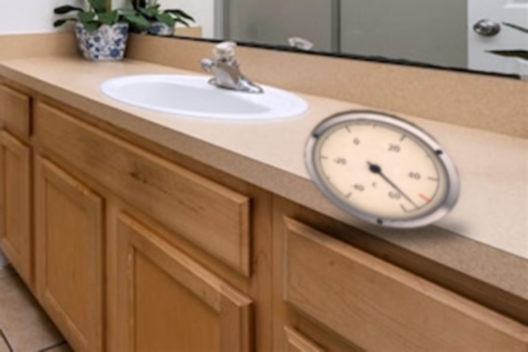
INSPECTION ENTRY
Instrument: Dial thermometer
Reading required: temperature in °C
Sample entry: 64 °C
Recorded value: 55 °C
